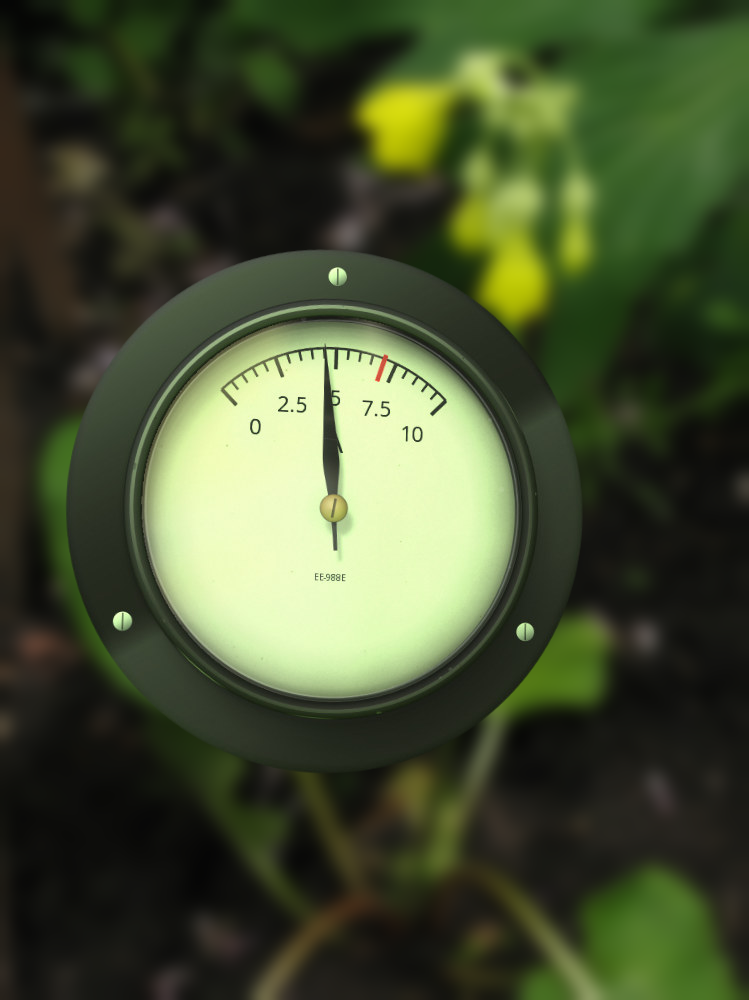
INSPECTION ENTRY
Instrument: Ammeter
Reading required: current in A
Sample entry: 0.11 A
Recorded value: 4.5 A
